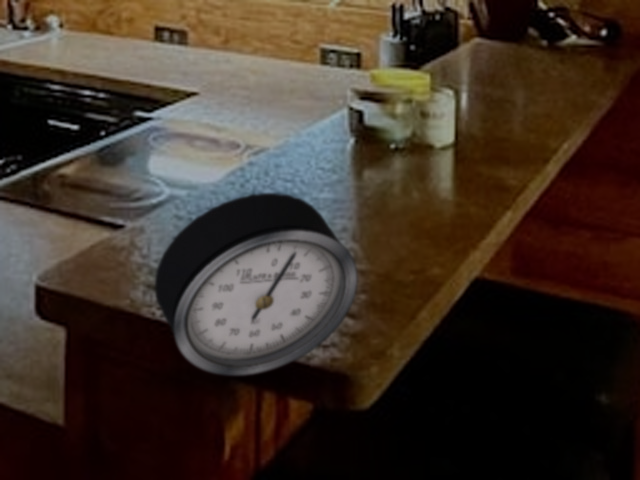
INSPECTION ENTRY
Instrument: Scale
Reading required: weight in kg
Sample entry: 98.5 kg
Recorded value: 5 kg
